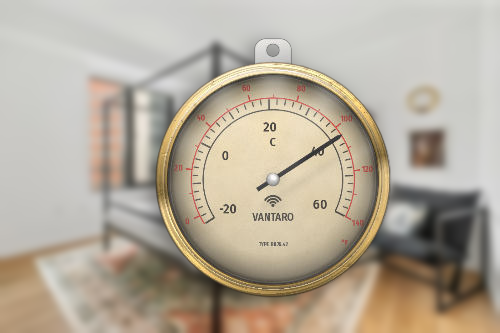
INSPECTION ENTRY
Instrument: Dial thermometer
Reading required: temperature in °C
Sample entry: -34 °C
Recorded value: 40 °C
